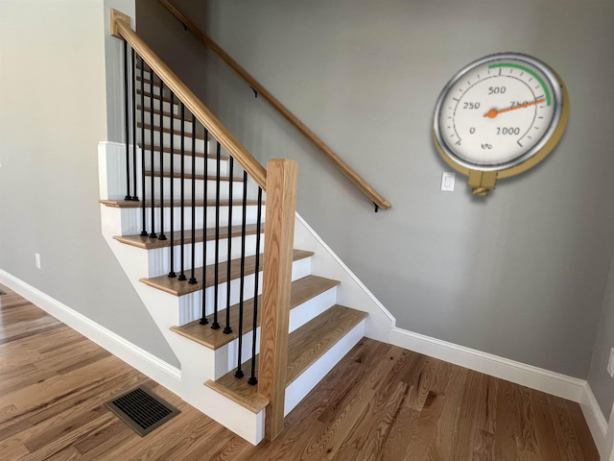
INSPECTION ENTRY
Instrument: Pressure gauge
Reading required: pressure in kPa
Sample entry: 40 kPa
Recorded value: 775 kPa
